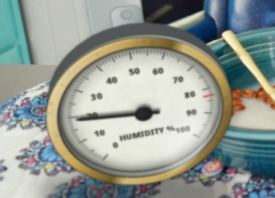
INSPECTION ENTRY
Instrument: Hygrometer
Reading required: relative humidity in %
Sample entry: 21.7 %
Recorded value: 20 %
